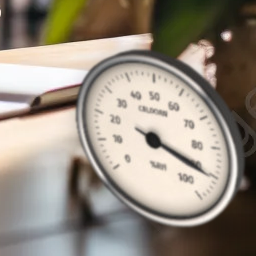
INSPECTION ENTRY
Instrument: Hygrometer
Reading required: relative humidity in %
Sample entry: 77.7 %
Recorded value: 90 %
